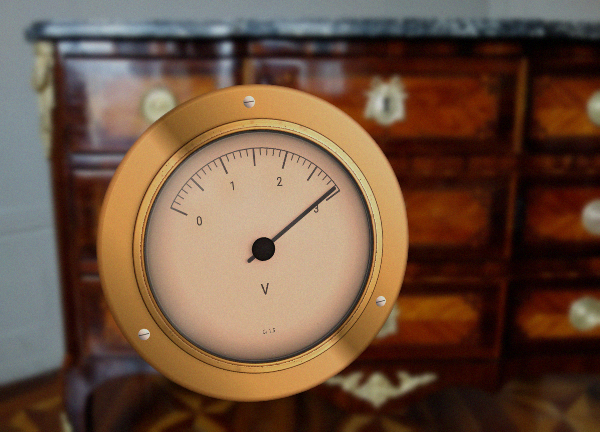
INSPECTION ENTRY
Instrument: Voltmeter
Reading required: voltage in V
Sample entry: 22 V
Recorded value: 2.9 V
